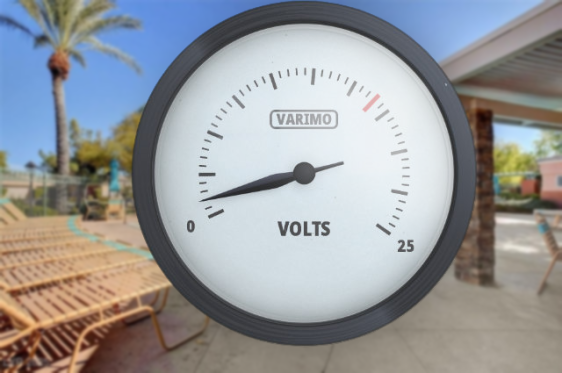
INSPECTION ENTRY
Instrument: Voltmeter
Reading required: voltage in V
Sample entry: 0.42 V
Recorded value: 1 V
